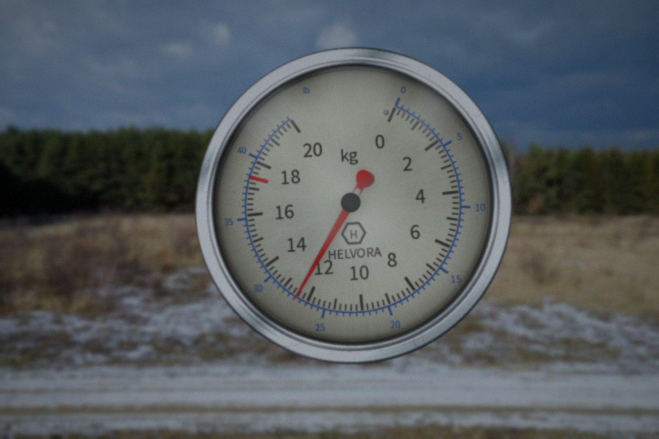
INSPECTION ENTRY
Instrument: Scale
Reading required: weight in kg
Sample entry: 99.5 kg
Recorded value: 12.4 kg
